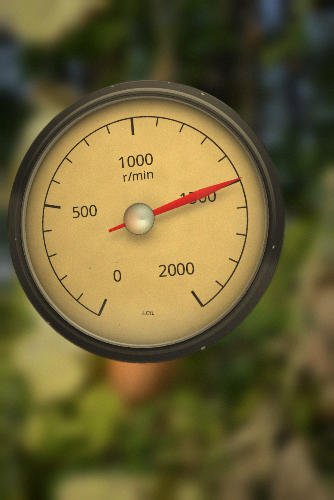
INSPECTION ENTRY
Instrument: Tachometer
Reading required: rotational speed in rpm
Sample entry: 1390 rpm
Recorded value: 1500 rpm
